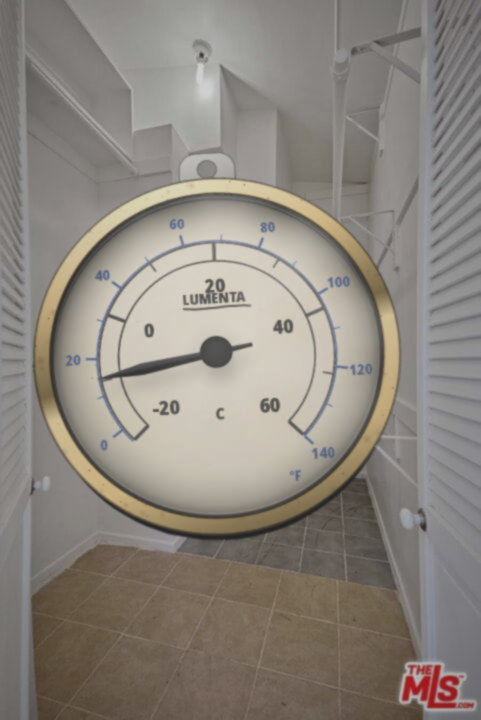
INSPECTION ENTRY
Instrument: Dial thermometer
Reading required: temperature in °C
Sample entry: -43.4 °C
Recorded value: -10 °C
